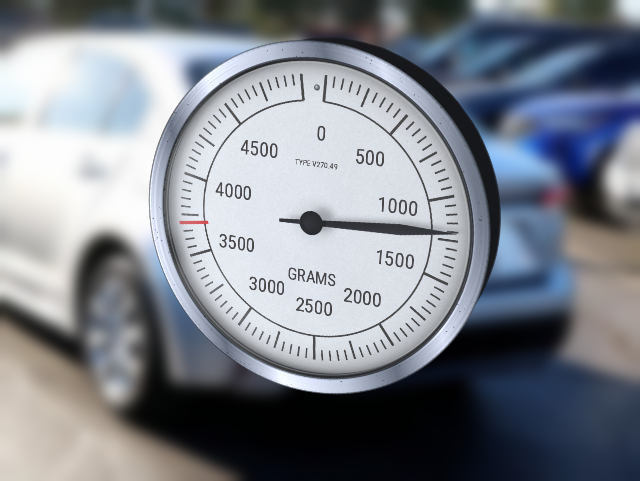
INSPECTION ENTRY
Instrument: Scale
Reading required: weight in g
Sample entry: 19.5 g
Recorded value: 1200 g
